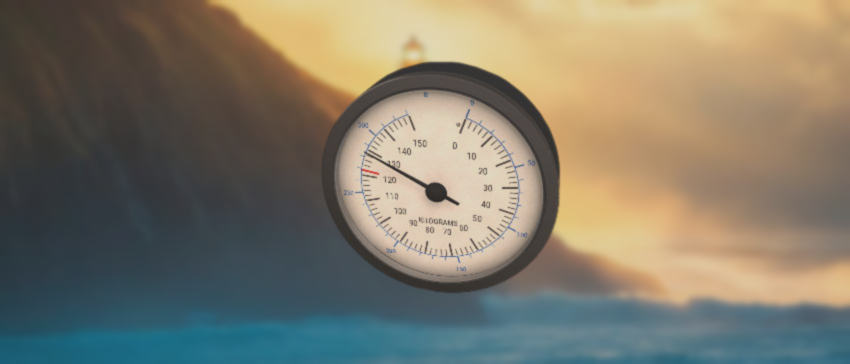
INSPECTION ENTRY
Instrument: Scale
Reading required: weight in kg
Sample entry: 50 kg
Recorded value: 130 kg
